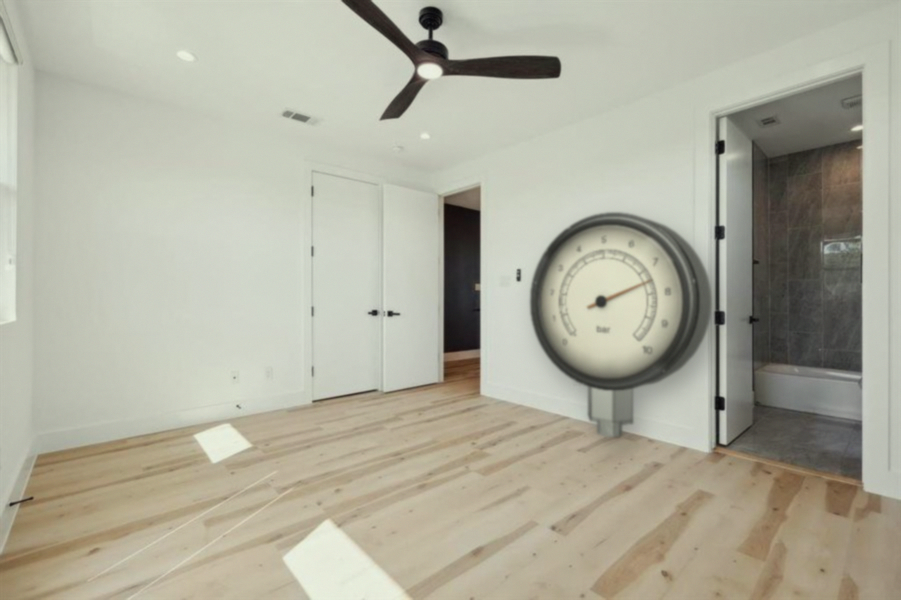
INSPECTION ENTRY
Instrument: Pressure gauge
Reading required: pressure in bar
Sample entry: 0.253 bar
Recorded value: 7.5 bar
